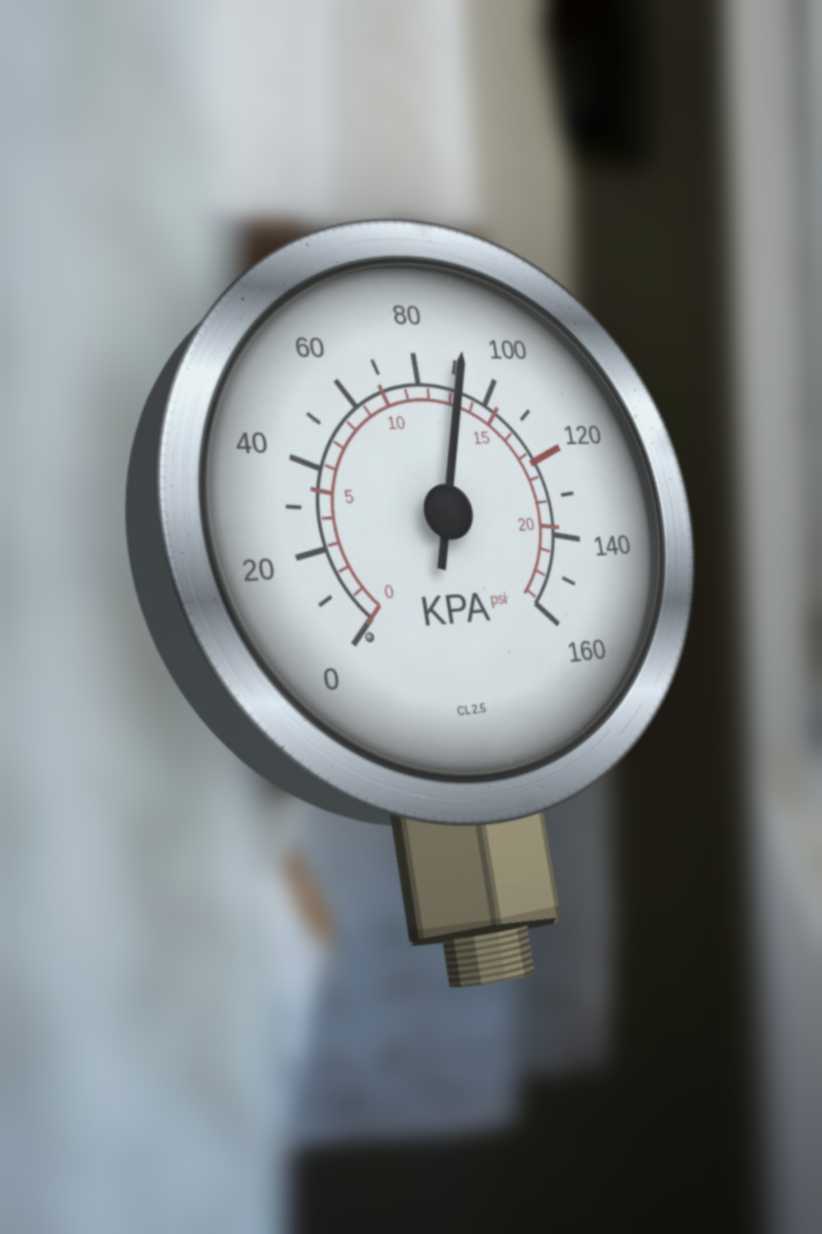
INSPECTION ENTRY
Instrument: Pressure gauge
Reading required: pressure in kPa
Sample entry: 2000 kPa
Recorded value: 90 kPa
